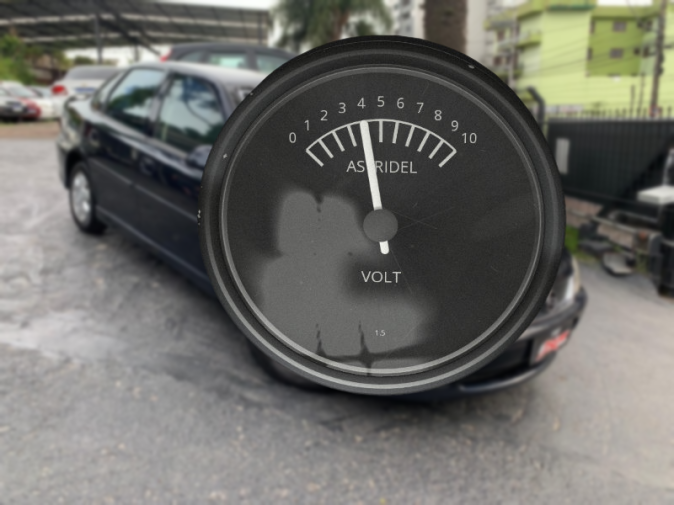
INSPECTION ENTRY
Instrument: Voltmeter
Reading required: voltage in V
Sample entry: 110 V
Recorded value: 4 V
